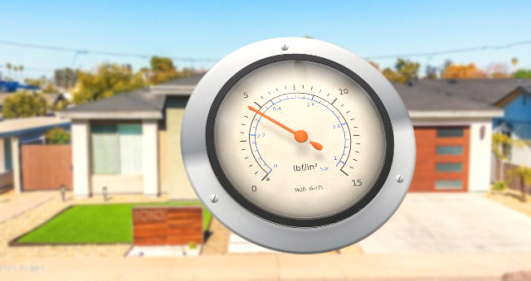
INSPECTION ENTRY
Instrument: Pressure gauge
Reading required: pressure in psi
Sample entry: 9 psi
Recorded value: 4.5 psi
